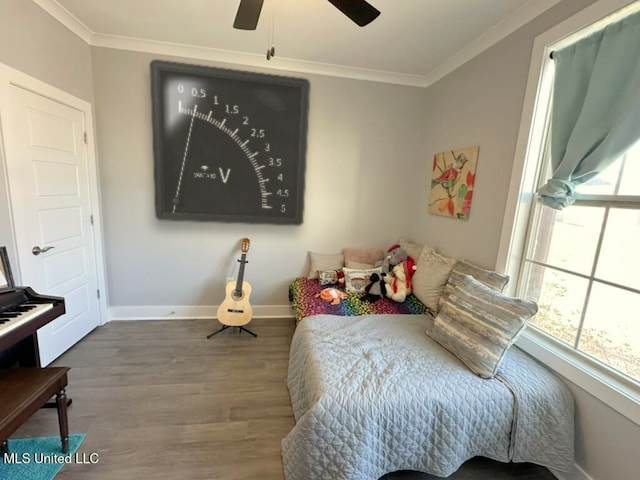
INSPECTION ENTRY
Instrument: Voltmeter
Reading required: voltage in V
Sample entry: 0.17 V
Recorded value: 0.5 V
